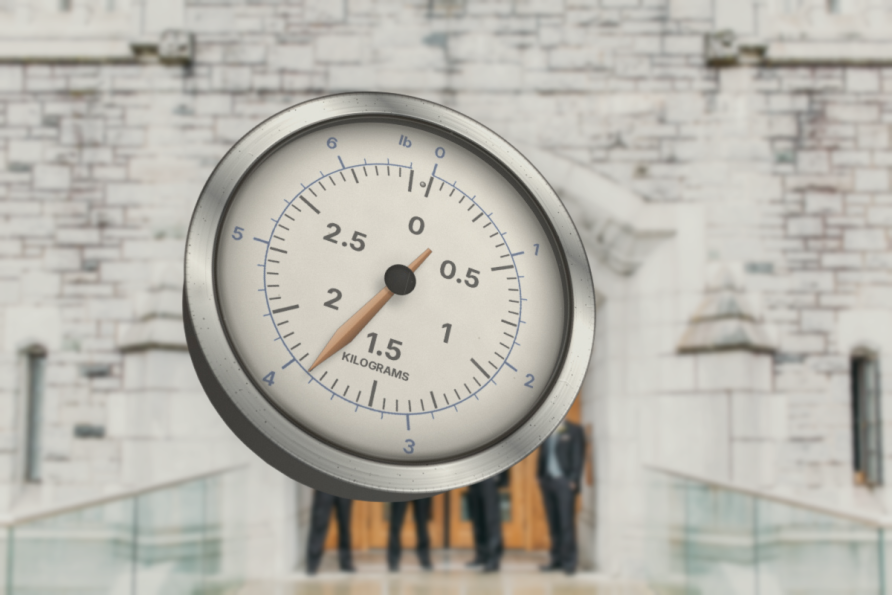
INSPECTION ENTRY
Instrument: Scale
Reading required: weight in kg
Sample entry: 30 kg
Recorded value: 1.75 kg
